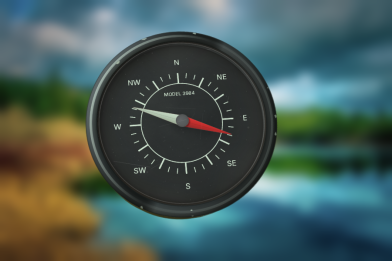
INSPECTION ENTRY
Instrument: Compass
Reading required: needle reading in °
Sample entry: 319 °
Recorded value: 110 °
